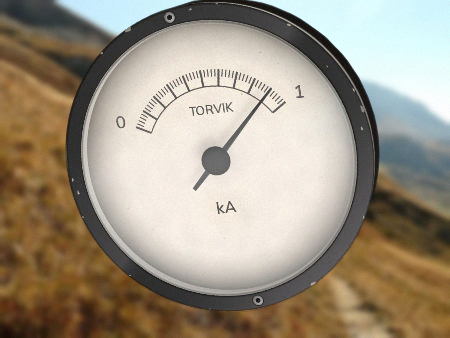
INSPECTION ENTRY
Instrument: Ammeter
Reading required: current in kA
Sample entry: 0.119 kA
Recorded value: 0.9 kA
